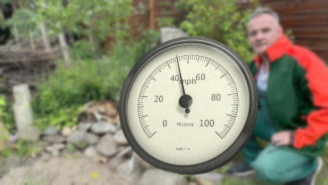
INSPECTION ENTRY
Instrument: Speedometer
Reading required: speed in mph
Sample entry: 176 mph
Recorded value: 45 mph
